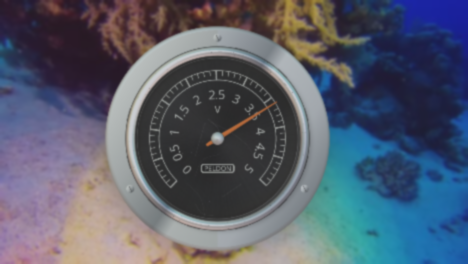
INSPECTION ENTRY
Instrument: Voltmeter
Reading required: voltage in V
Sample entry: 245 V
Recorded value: 3.6 V
